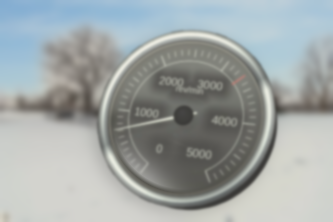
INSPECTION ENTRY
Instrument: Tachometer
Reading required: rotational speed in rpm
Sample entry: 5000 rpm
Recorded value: 700 rpm
